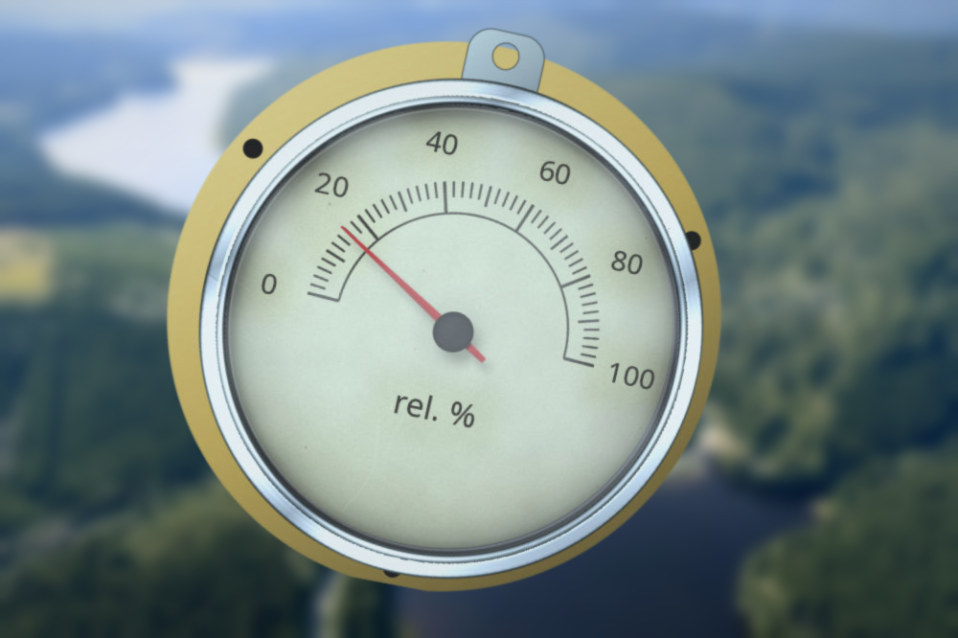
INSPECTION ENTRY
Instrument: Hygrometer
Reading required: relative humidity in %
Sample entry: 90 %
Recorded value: 16 %
